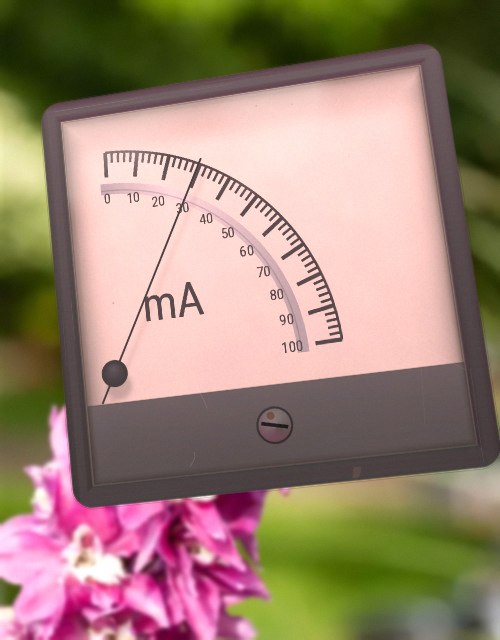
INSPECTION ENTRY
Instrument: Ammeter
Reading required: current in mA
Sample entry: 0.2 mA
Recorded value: 30 mA
